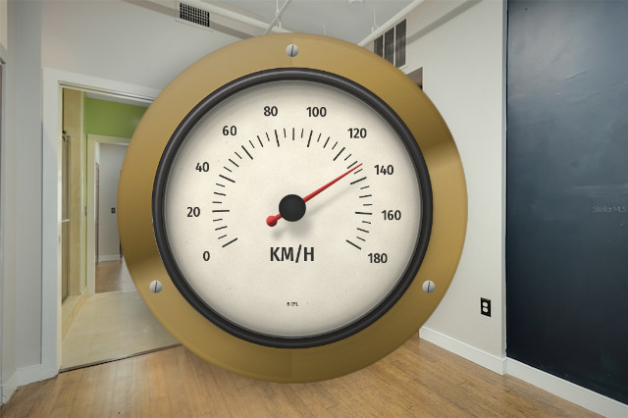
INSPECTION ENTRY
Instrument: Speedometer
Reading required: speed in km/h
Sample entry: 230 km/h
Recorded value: 132.5 km/h
